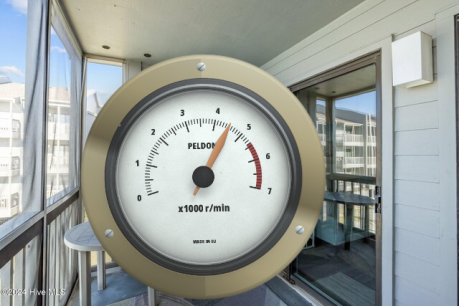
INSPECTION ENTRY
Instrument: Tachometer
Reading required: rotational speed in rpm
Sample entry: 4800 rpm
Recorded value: 4500 rpm
